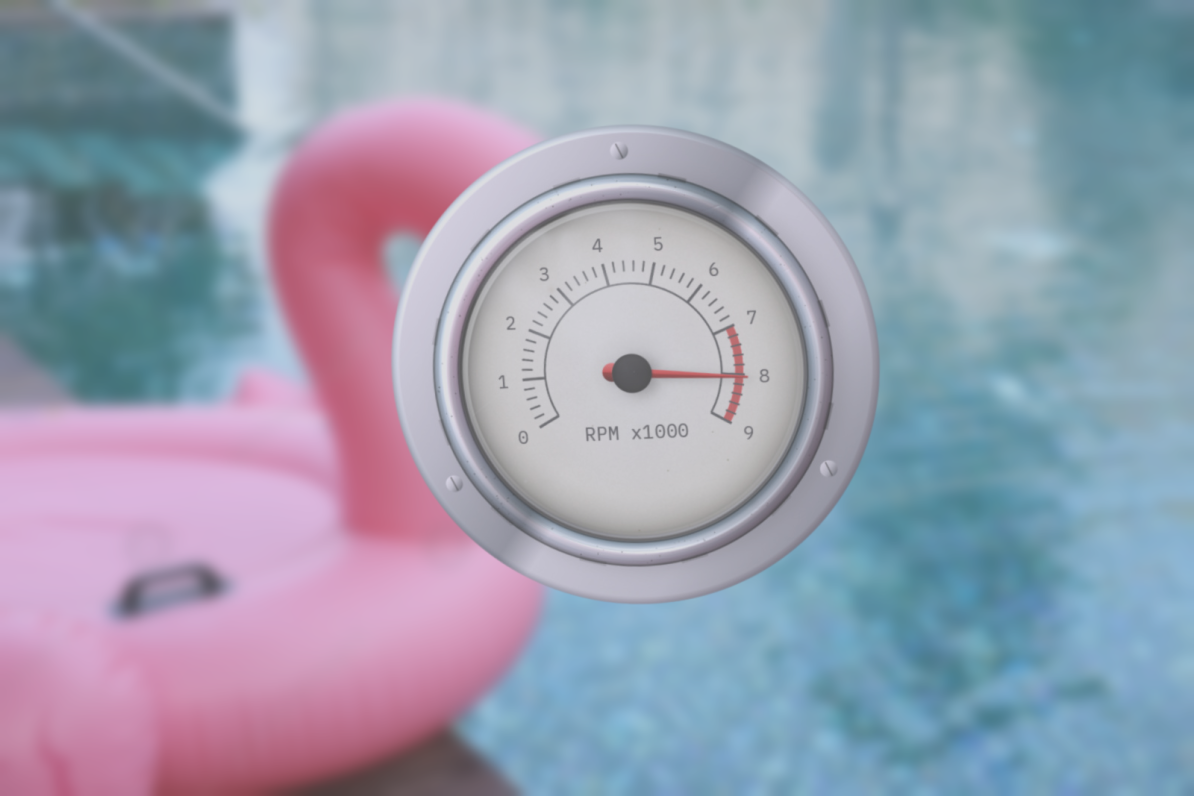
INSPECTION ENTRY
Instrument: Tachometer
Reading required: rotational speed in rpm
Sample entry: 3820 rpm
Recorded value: 8000 rpm
